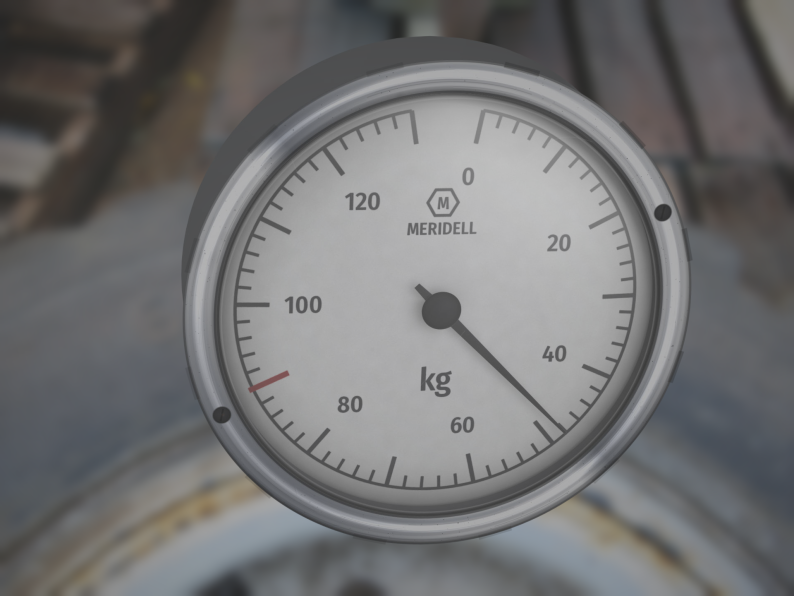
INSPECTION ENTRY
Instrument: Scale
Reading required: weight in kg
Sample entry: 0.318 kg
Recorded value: 48 kg
